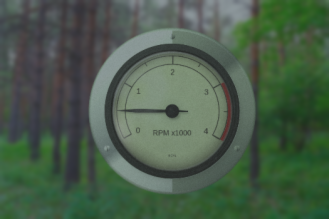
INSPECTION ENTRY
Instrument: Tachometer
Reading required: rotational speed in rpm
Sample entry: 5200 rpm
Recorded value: 500 rpm
